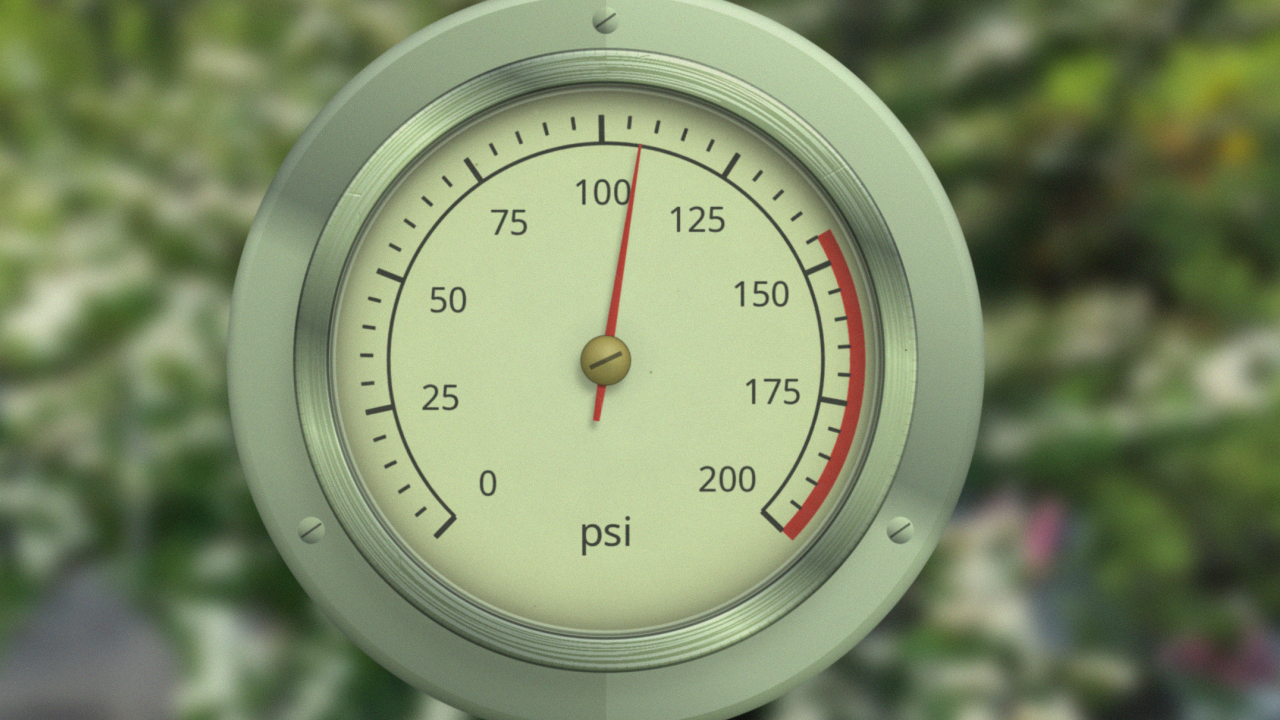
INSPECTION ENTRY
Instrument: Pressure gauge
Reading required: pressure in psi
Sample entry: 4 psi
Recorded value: 107.5 psi
